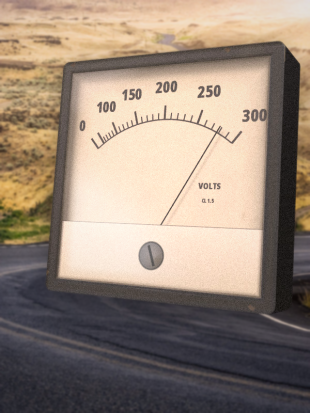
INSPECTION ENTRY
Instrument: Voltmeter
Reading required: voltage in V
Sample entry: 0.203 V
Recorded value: 280 V
